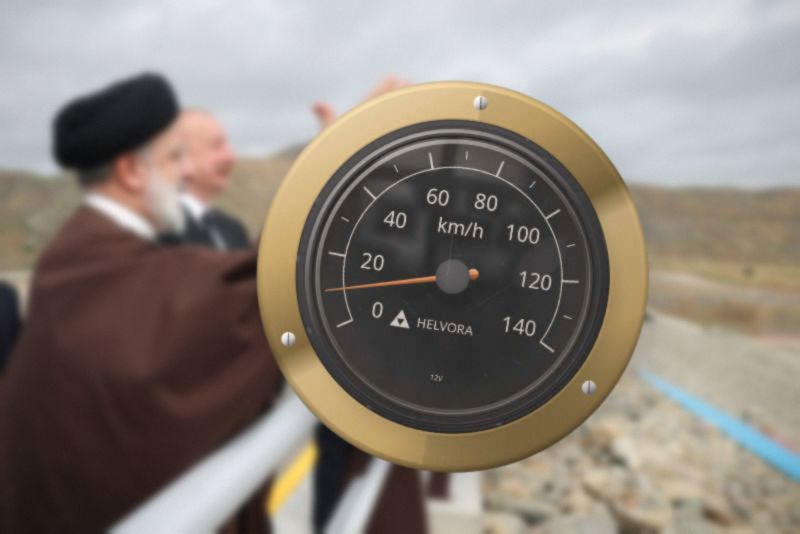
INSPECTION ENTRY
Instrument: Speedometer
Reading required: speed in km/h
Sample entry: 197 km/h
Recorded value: 10 km/h
